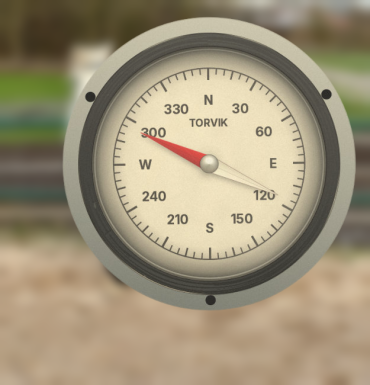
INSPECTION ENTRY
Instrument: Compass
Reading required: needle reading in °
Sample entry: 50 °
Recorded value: 295 °
